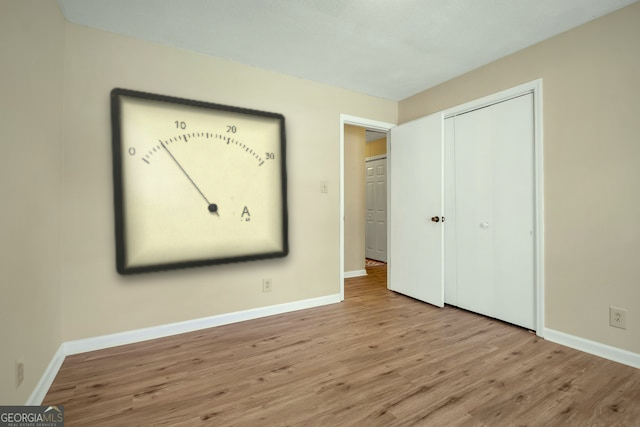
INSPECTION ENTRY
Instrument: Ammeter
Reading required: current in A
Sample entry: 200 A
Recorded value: 5 A
